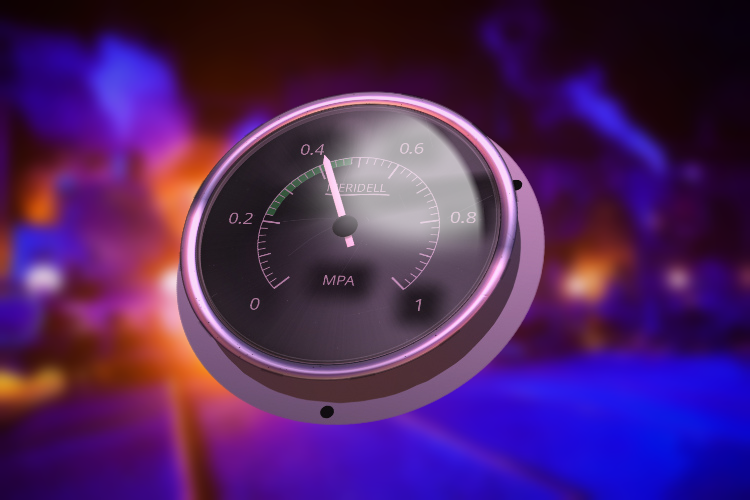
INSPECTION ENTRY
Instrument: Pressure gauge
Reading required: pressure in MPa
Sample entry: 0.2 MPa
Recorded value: 0.42 MPa
